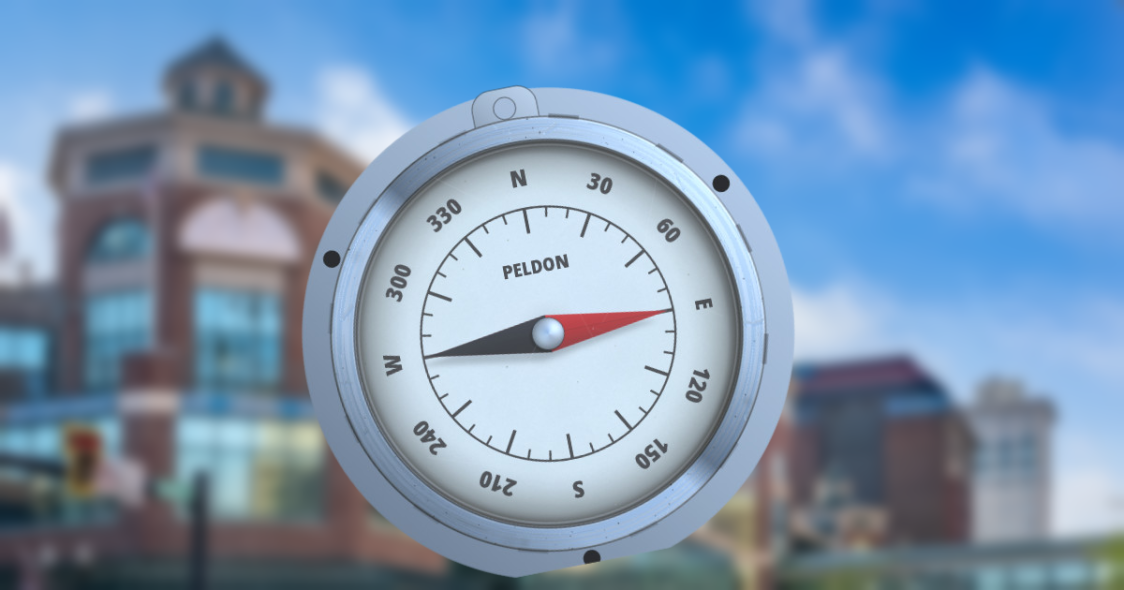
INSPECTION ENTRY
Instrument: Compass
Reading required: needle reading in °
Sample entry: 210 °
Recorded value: 90 °
